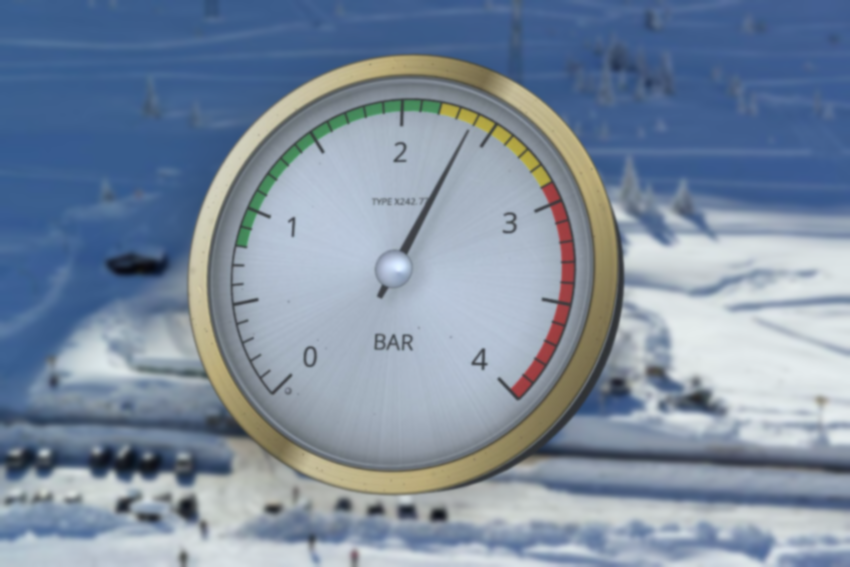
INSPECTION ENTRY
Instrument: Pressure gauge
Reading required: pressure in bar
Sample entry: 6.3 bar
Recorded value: 2.4 bar
